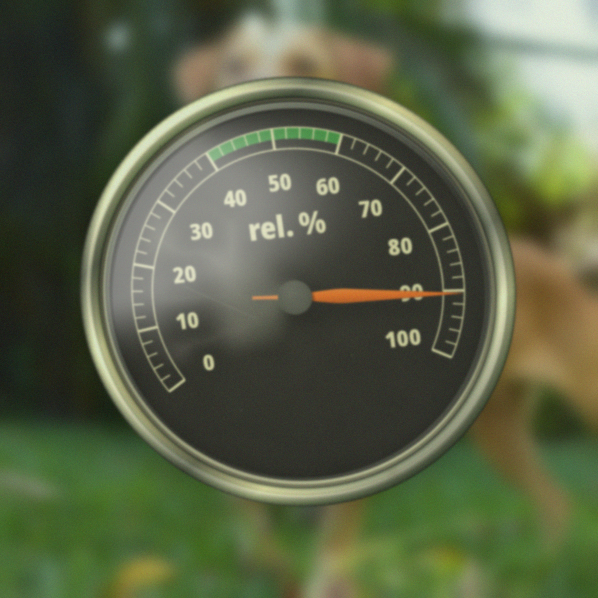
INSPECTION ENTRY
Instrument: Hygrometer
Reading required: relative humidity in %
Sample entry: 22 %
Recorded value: 90 %
